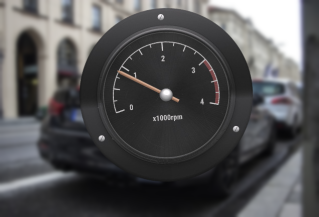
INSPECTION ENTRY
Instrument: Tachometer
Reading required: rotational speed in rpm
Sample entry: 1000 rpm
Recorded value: 875 rpm
